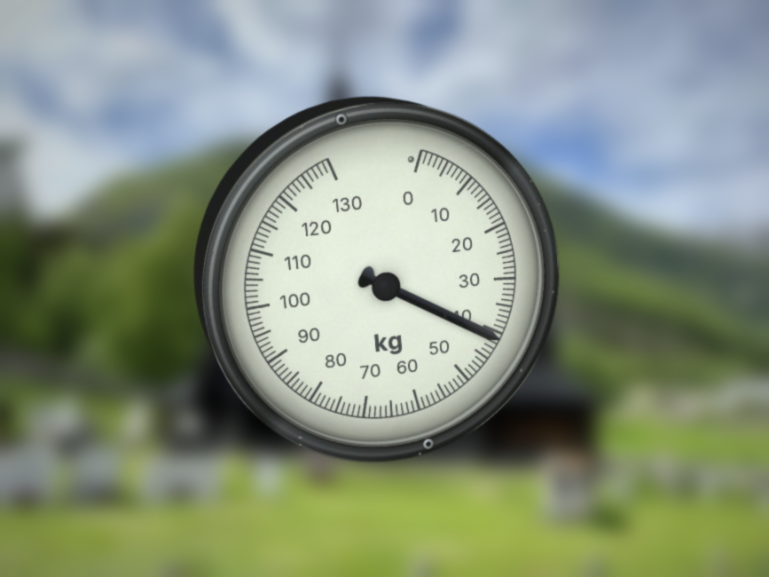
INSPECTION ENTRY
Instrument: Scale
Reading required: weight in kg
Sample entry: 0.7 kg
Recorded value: 41 kg
